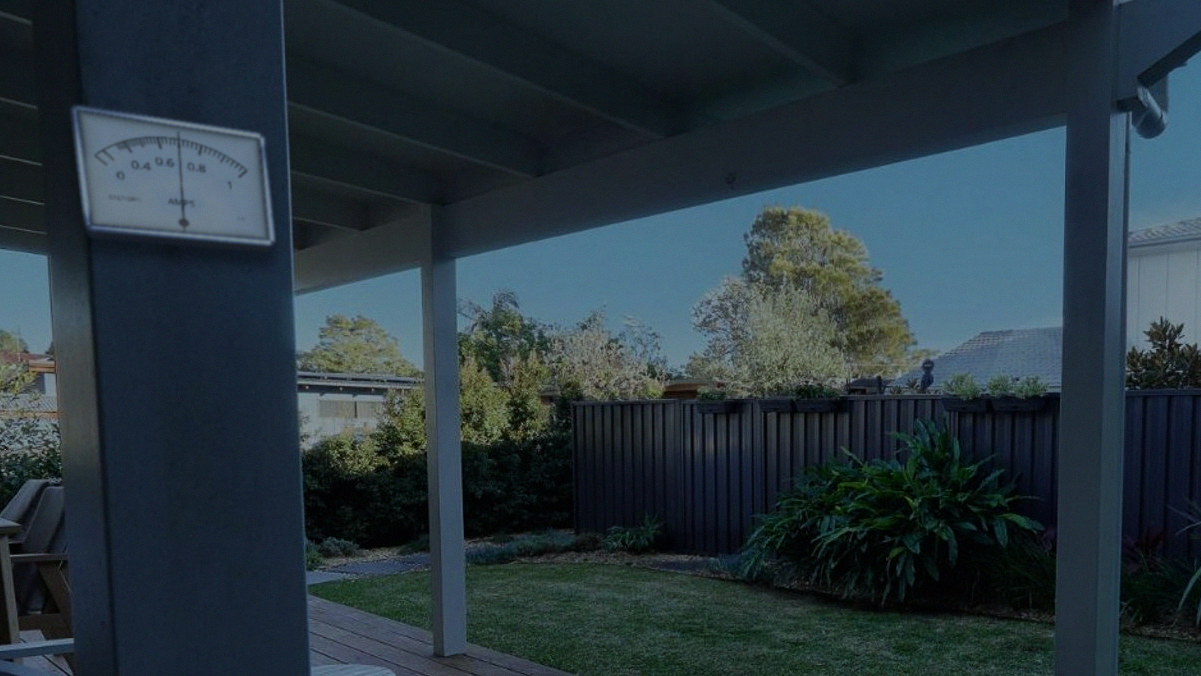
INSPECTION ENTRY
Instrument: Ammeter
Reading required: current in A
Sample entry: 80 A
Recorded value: 0.7 A
